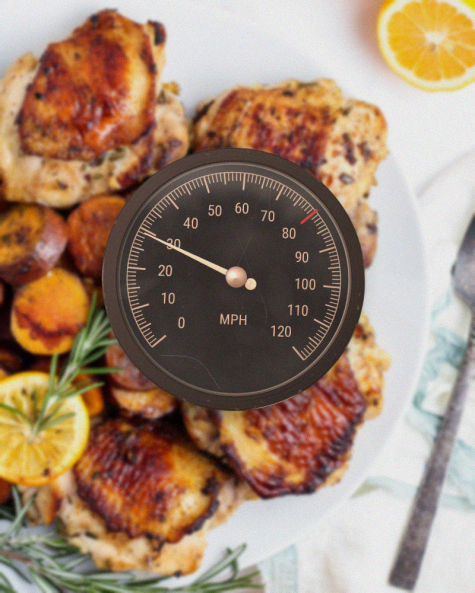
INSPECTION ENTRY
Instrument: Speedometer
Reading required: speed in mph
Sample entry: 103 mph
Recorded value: 29 mph
